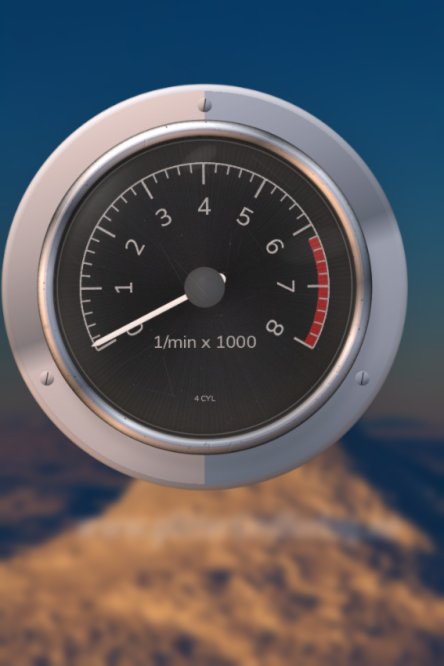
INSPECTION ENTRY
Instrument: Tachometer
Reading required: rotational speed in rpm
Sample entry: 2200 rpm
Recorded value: 100 rpm
